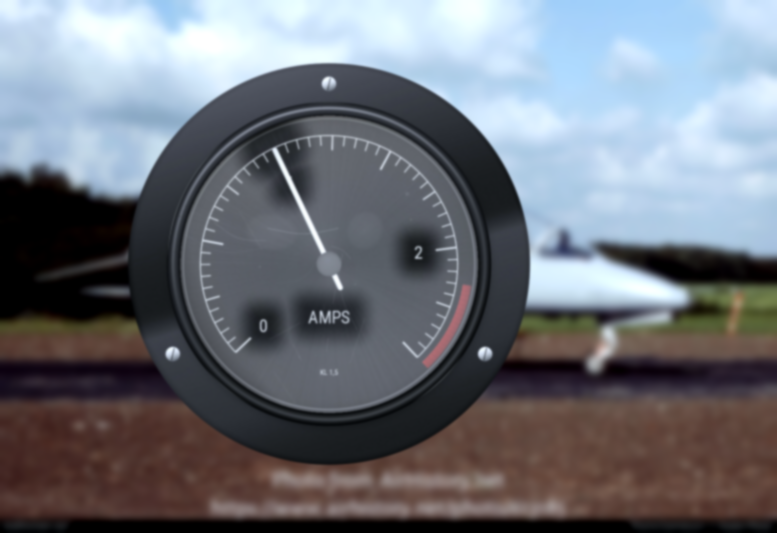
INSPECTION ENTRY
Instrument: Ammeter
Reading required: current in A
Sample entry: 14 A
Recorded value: 1 A
